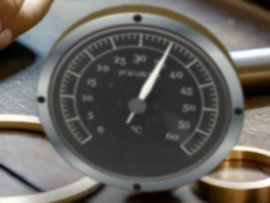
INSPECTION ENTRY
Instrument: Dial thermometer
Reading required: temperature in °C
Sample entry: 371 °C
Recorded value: 35 °C
